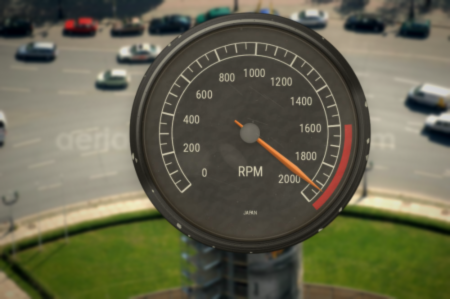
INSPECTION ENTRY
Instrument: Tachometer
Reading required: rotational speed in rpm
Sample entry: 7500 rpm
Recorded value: 1925 rpm
